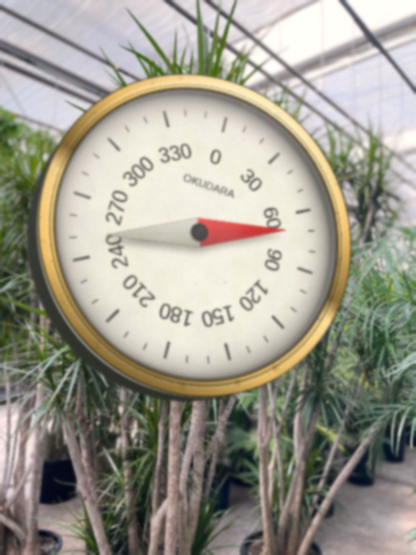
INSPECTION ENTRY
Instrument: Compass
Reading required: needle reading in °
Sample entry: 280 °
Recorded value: 70 °
